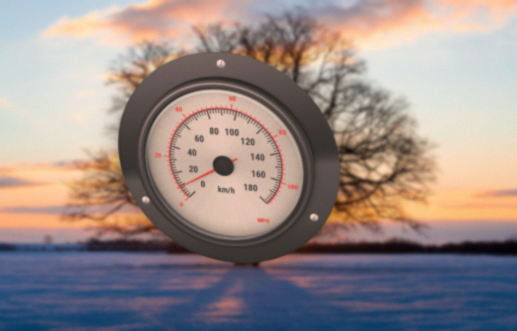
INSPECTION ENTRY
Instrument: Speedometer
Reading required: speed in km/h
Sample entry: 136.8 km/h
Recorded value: 10 km/h
